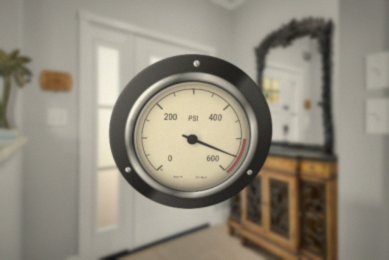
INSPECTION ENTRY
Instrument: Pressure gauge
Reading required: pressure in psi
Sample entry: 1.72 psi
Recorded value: 550 psi
